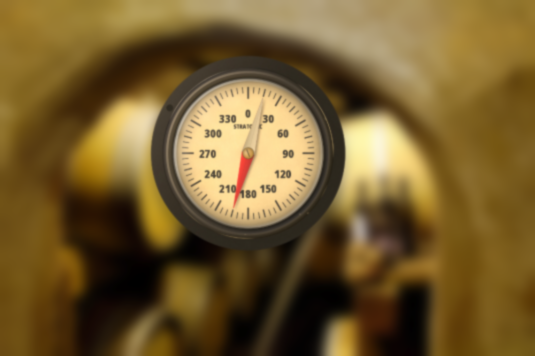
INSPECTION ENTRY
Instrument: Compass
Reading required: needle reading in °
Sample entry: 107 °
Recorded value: 195 °
